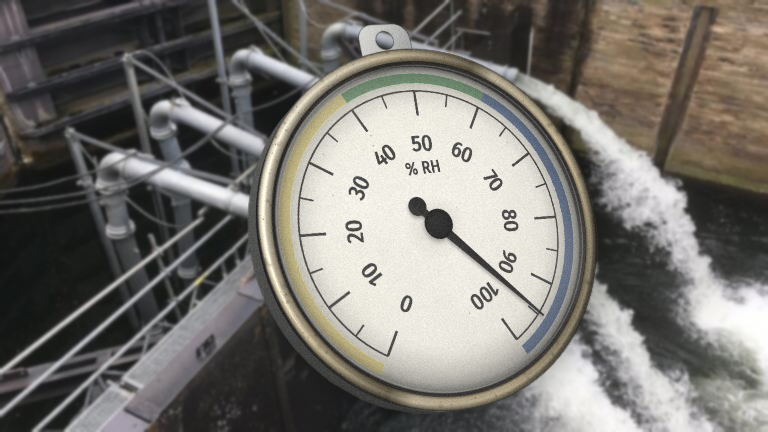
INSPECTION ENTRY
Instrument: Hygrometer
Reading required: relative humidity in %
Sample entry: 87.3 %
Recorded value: 95 %
